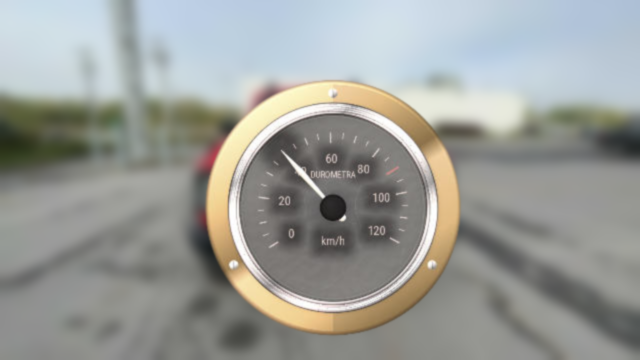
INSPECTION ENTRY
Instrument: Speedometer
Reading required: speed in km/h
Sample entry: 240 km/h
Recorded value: 40 km/h
